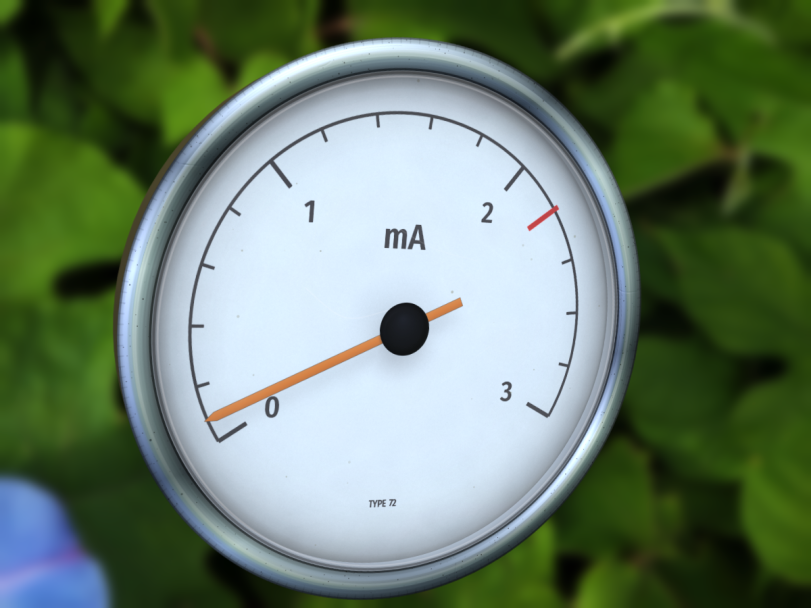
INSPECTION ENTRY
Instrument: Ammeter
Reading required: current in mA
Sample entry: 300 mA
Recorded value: 0.1 mA
